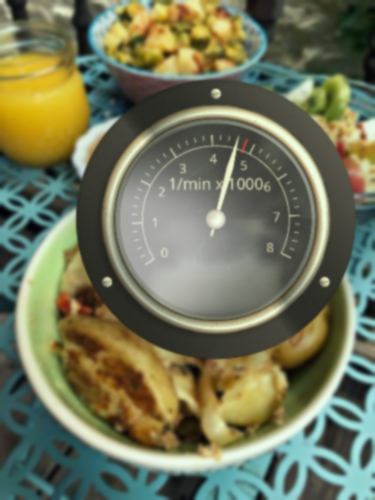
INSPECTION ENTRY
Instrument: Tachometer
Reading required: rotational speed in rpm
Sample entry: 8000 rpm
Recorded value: 4600 rpm
